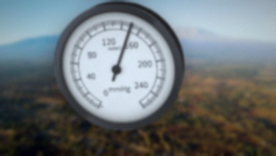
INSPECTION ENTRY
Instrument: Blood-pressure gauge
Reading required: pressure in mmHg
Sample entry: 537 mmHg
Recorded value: 150 mmHg
